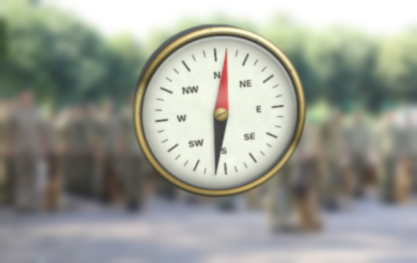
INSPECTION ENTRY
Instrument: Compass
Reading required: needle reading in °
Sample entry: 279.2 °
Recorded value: 10 °
